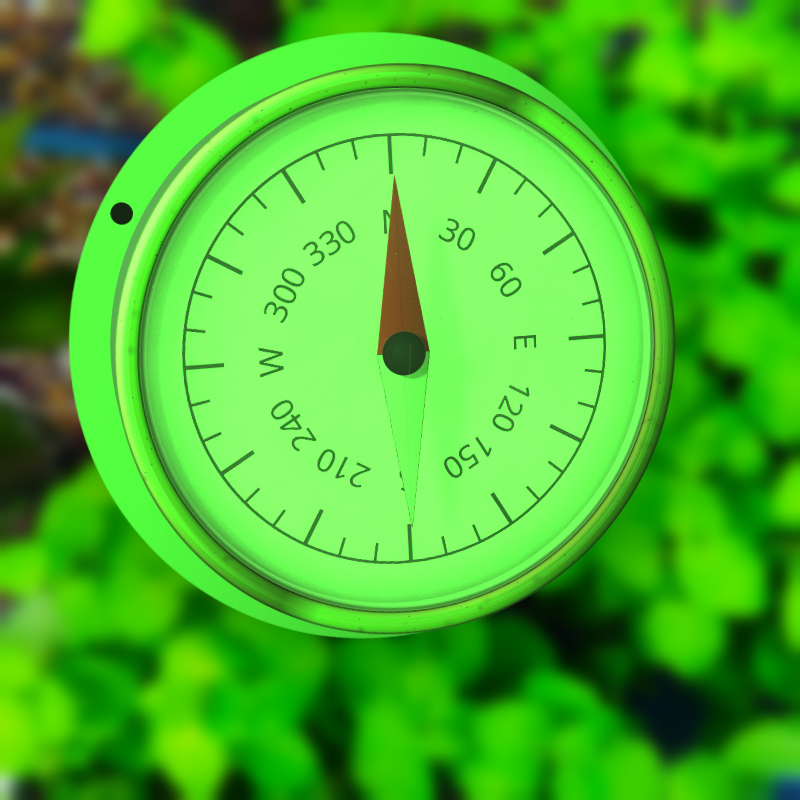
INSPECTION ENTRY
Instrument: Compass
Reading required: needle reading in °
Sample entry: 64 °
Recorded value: 0 °
